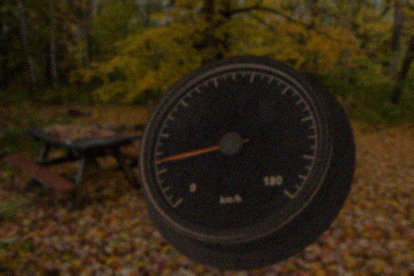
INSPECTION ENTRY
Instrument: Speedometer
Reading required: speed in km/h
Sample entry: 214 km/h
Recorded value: 25 km/h
